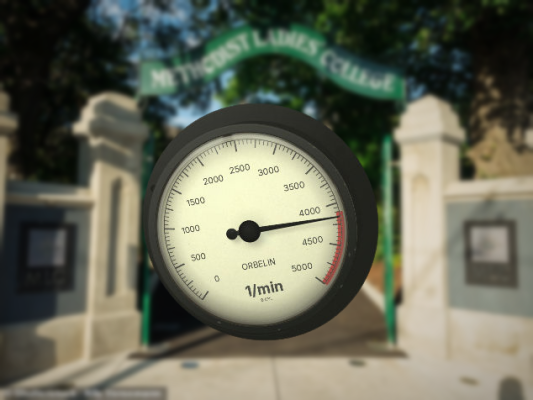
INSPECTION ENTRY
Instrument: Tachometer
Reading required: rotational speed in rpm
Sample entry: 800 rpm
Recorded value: 4150 rpm
